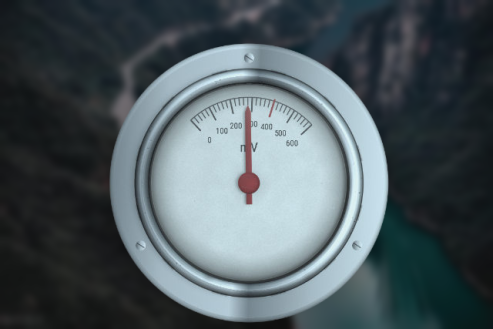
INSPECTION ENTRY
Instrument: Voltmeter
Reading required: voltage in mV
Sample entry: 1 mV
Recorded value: 280 mV
